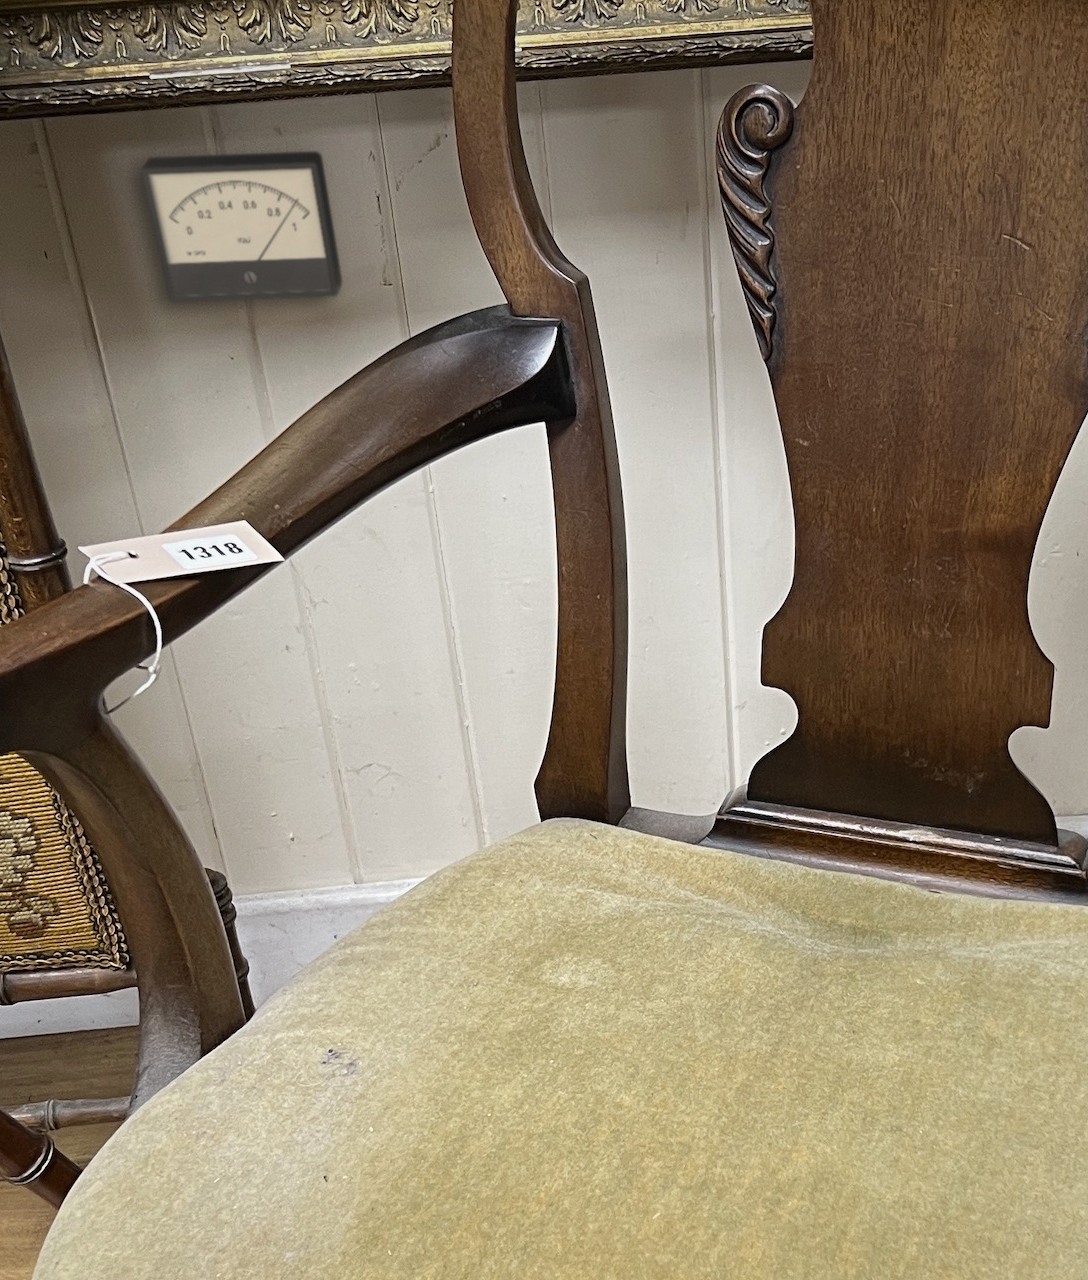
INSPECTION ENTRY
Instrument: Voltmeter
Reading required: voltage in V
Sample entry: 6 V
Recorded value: 0.9 V
